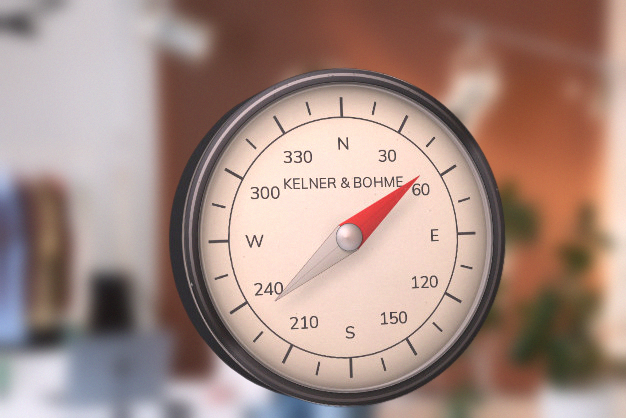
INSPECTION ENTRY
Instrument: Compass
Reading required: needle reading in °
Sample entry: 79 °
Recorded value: 52.5 °
